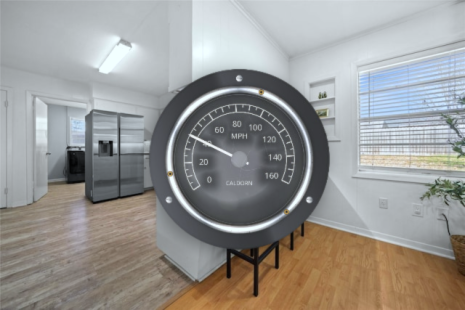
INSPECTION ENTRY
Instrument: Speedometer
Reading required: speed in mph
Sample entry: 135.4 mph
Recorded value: 40 mph
